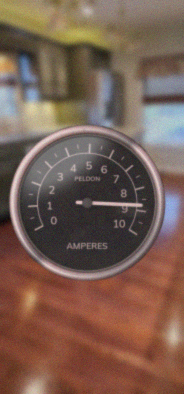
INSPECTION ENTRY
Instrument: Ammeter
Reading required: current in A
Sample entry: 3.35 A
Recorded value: 8.75 A
